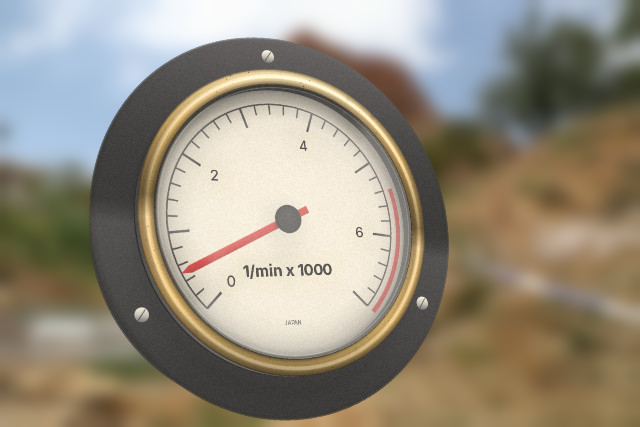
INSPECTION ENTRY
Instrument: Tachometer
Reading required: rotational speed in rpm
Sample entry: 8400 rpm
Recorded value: 500 rpm
